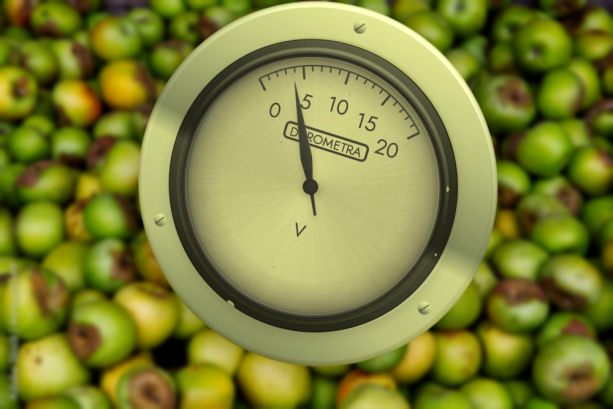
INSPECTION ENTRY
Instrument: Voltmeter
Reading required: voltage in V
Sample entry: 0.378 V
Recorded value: 4 V
